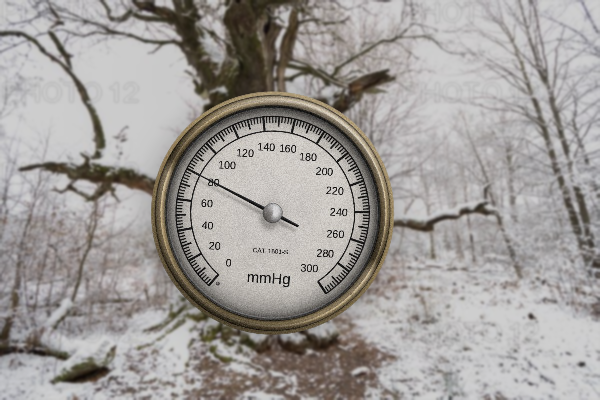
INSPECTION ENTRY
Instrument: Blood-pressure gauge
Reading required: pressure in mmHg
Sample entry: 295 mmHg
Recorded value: 80 mmHg
